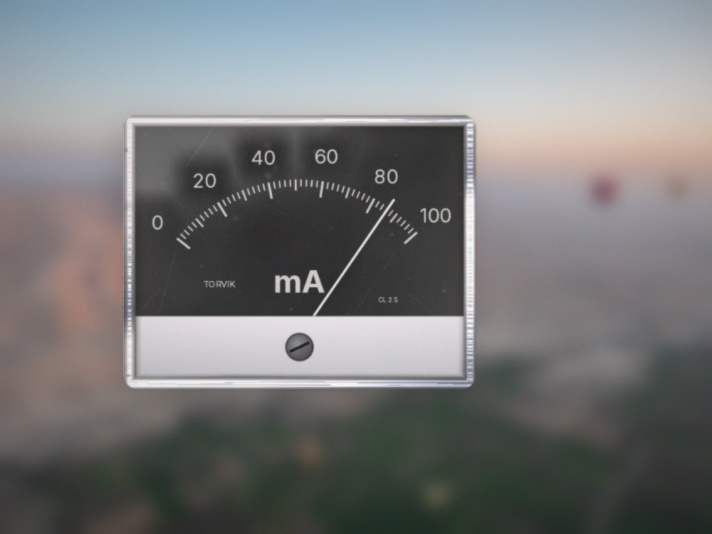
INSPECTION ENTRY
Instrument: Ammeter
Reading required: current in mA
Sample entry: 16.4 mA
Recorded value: 86 mA
